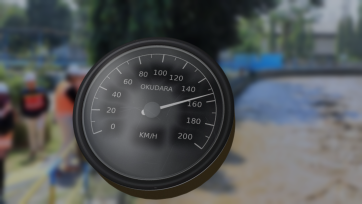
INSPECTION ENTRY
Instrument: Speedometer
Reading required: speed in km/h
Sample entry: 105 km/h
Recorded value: 155 km/h
